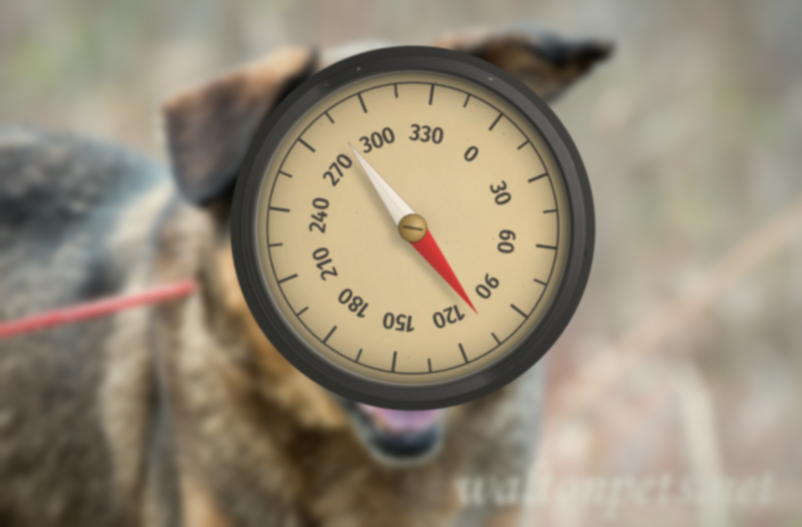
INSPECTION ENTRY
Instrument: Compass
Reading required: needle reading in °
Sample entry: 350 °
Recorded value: 105 °
